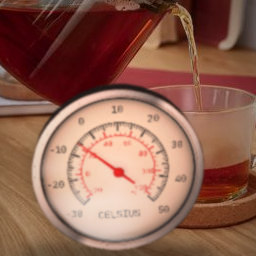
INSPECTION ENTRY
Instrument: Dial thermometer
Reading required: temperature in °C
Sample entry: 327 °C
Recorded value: -5 °C
